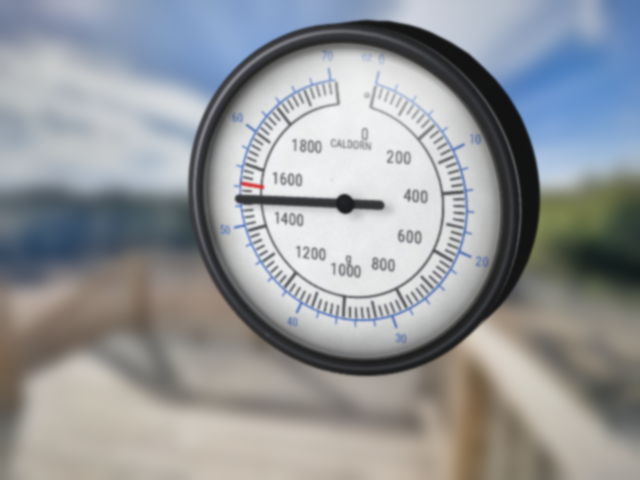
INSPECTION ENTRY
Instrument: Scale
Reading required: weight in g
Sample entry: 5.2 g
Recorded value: 1500 g
